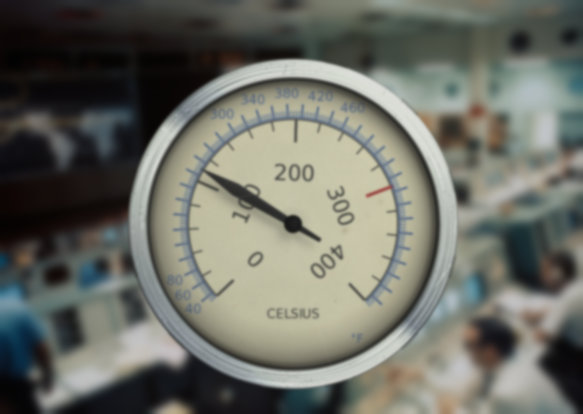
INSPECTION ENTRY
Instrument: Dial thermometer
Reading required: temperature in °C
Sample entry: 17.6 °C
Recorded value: 110 °C
